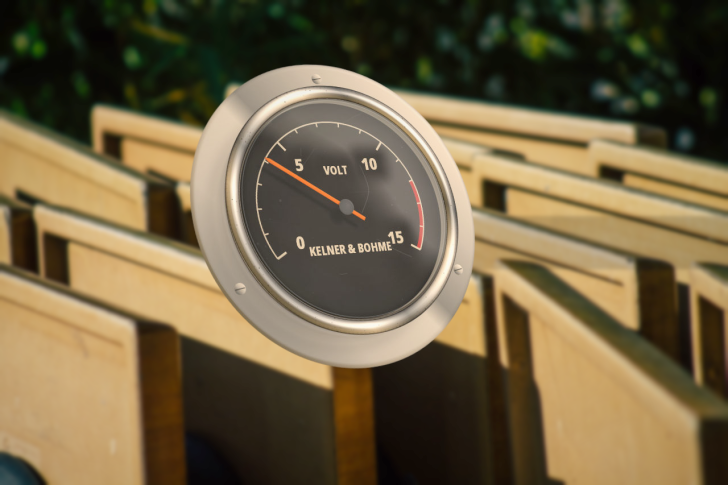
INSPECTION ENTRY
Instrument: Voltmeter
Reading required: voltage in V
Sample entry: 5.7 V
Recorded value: 4 V
